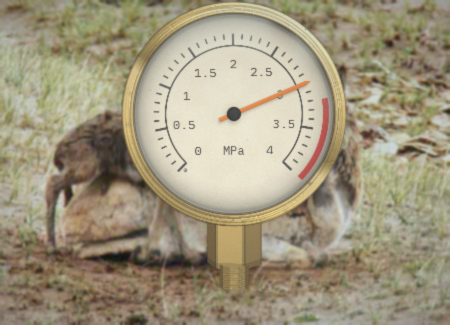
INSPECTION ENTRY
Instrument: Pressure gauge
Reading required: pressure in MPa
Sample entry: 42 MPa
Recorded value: 3 MPa
